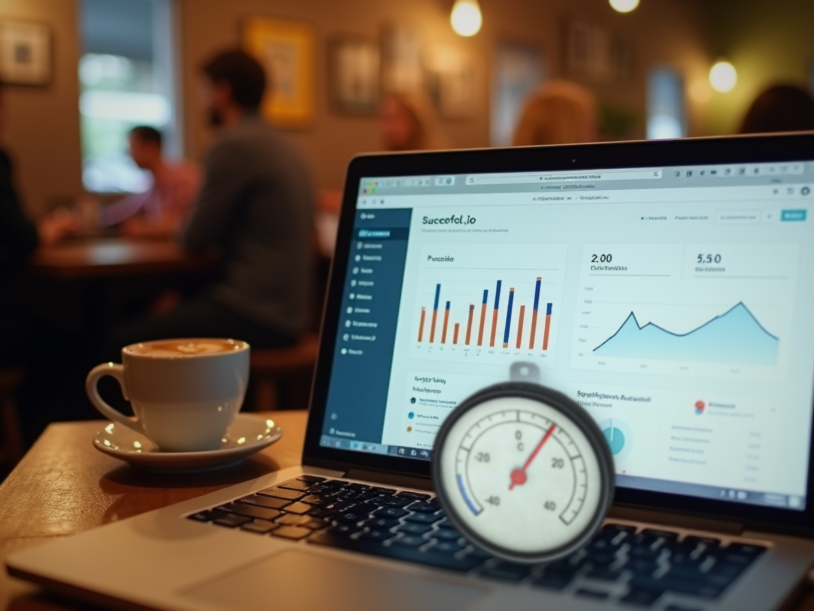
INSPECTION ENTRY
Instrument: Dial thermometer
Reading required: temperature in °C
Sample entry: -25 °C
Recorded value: 10 °C
